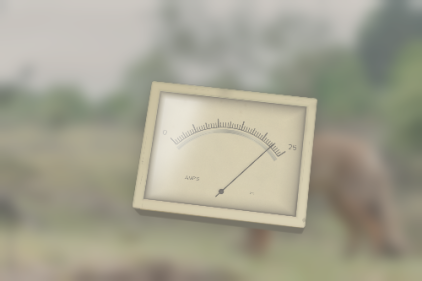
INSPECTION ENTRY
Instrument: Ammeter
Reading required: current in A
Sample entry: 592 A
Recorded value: 22.5 A
